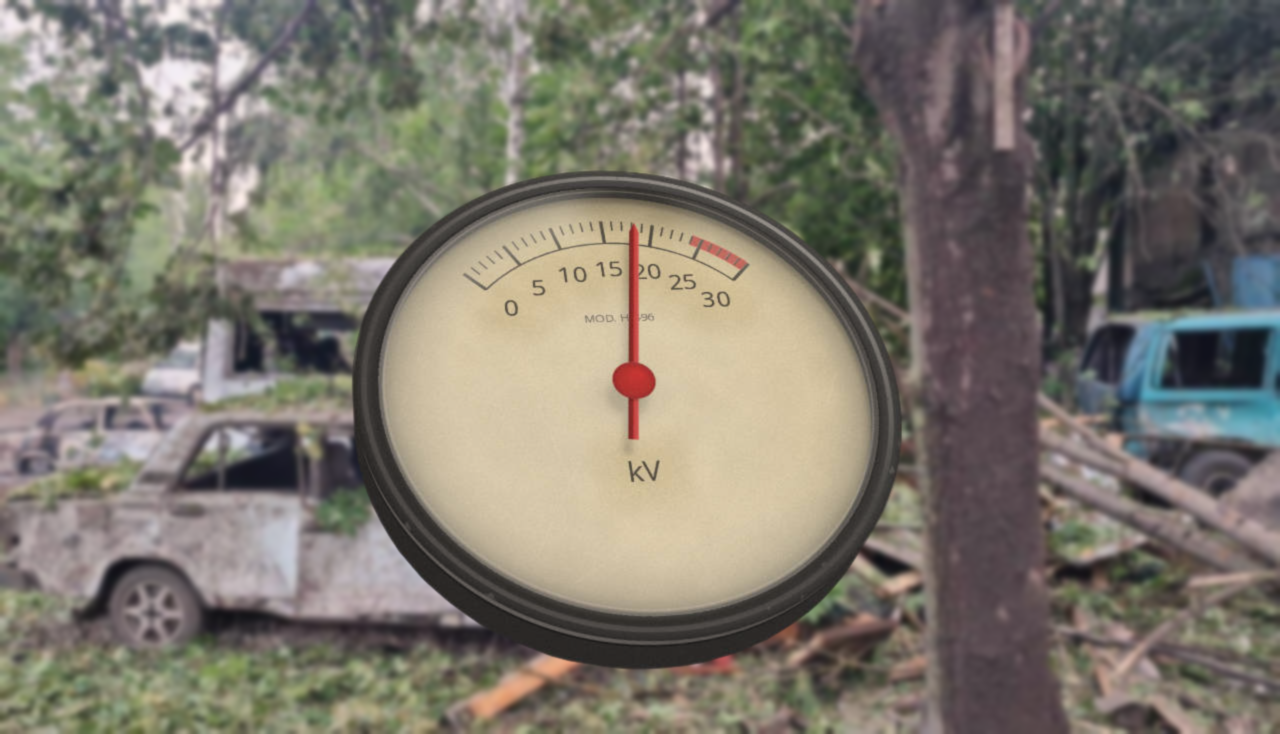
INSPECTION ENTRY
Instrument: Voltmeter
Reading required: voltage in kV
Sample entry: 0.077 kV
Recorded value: 18 kV
